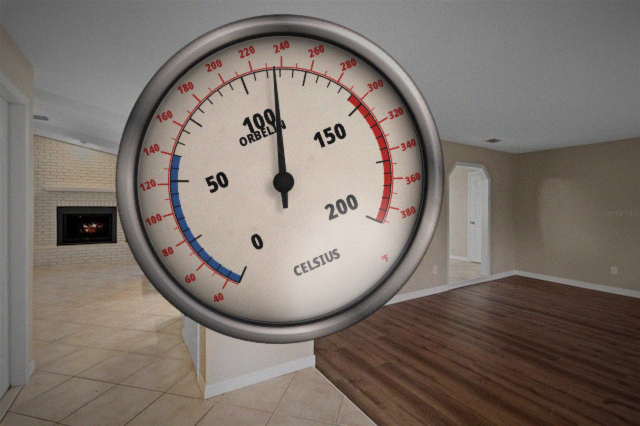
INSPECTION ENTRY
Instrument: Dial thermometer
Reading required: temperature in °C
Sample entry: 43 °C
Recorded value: 112.5 °C
